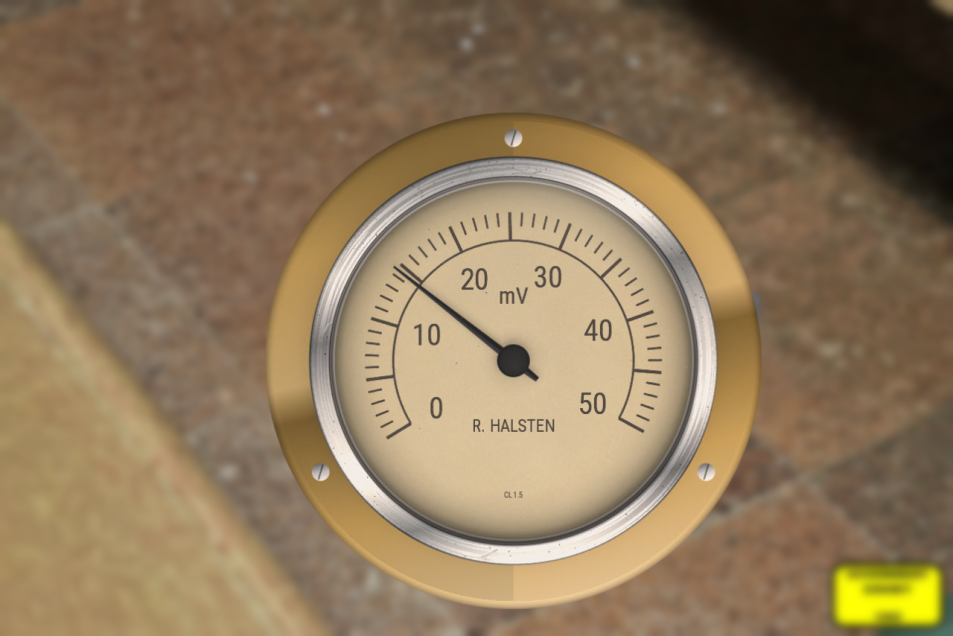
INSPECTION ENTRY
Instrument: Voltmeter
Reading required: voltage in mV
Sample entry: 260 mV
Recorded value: 14.5 mV
